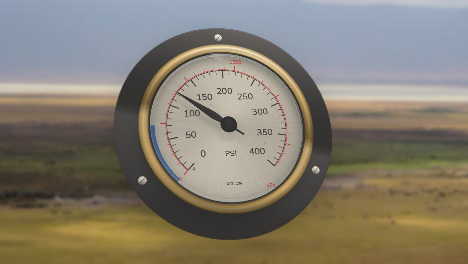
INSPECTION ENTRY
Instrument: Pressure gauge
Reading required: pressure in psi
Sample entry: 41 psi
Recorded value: 120 psi
